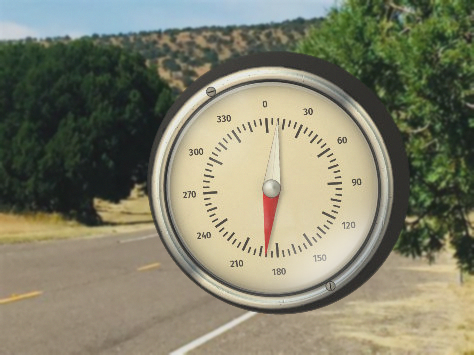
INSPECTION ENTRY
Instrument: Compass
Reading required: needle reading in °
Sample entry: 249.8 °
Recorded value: 190 °
